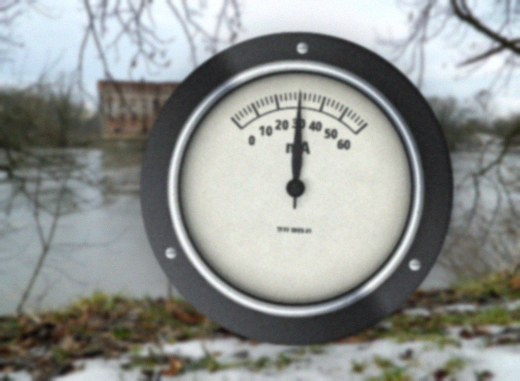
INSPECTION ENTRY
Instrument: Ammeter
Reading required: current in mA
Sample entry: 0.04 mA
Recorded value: 30 mA
